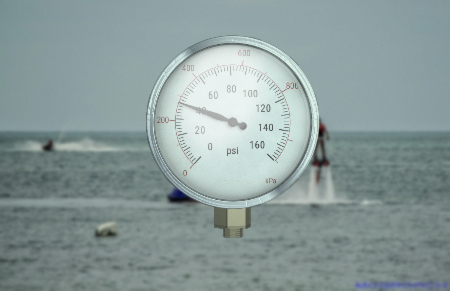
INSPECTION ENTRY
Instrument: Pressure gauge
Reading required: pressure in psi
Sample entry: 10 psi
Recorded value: 40 psi
